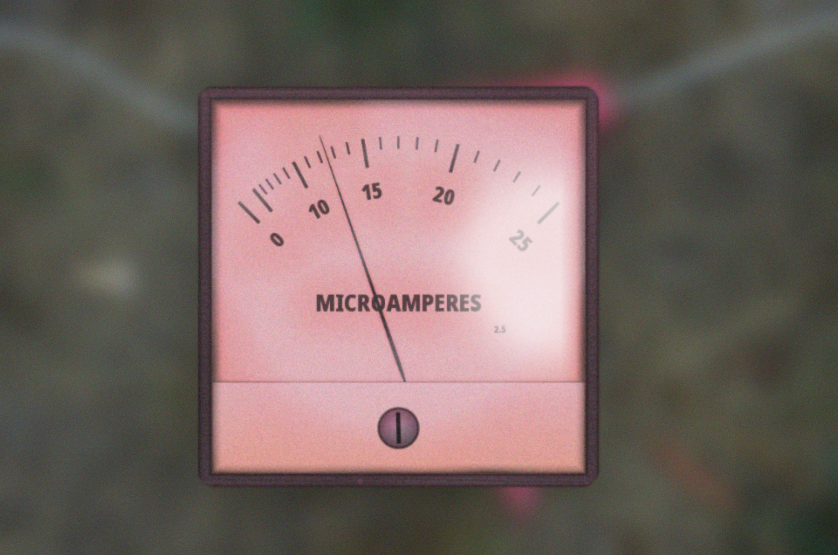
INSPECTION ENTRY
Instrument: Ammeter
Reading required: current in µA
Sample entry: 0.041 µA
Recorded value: 12.5 µA
